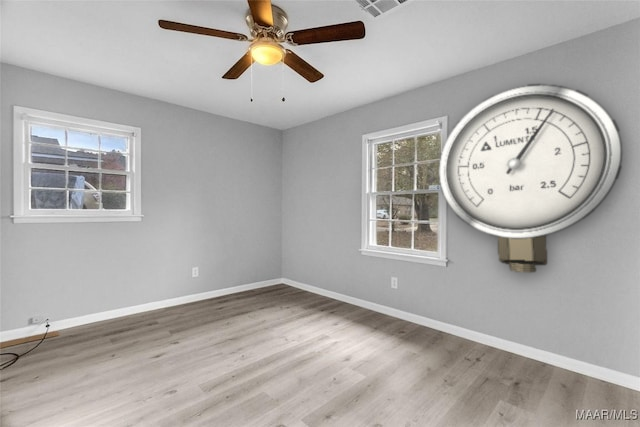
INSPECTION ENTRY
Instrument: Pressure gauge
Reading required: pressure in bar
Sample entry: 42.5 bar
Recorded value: 1.6 bar
